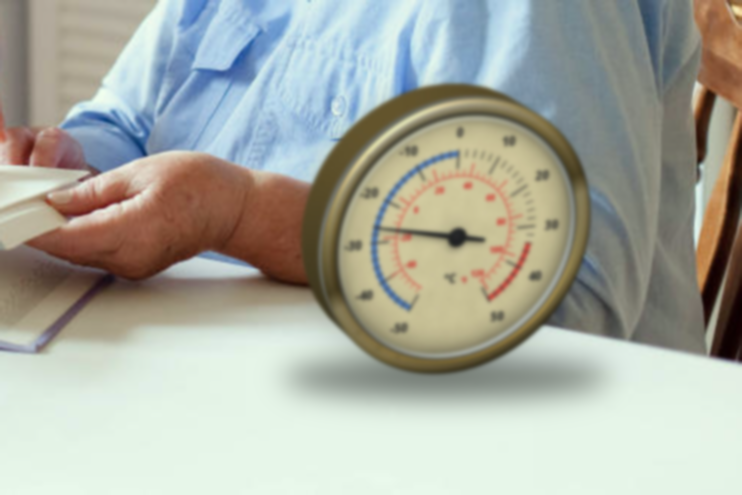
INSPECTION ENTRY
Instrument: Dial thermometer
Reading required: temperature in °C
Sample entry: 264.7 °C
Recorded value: -26 °C
